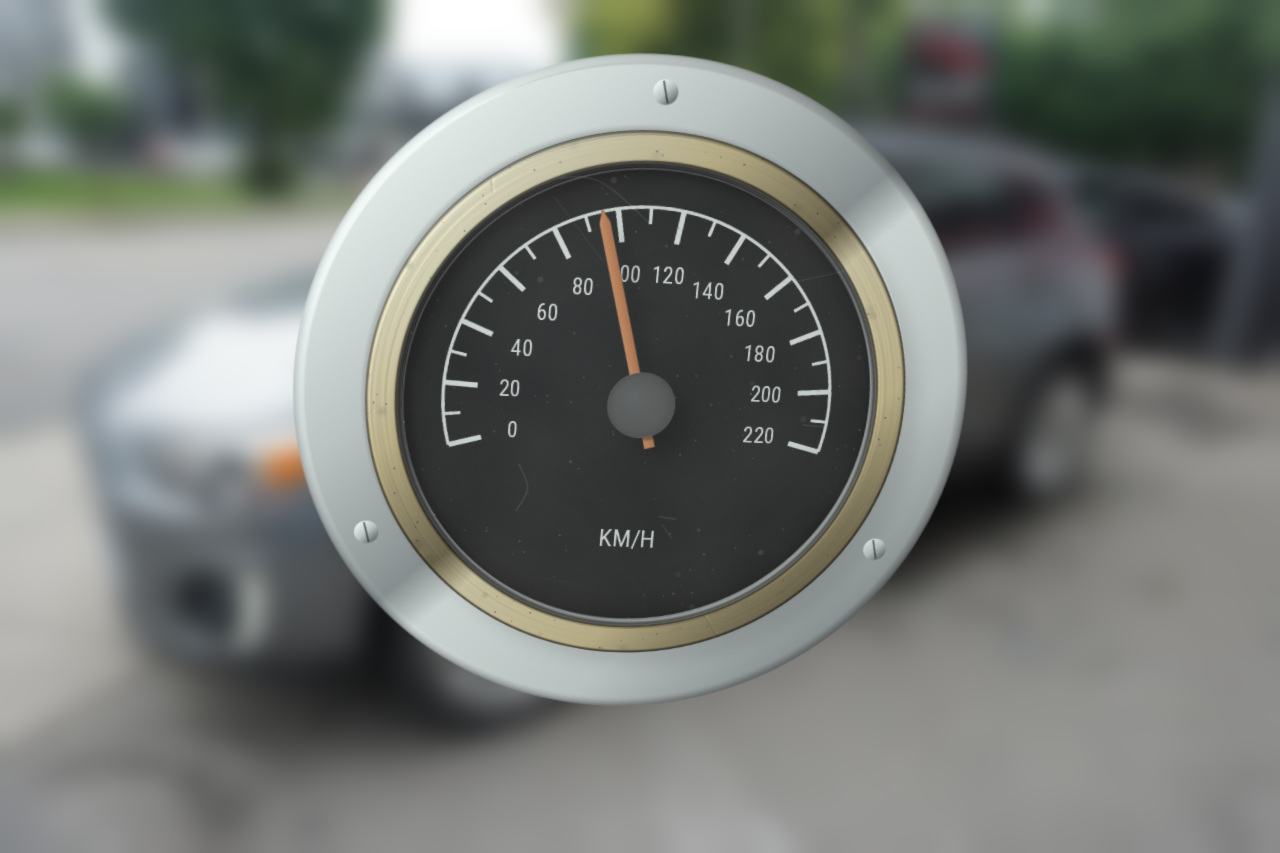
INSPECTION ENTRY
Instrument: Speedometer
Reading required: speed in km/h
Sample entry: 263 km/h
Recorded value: 95 km/h
